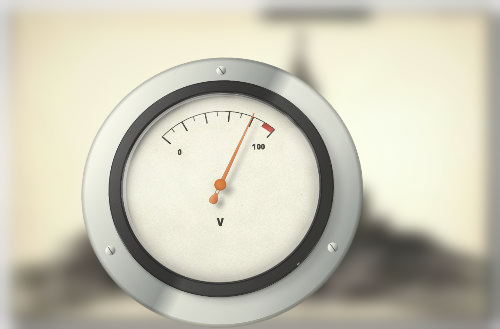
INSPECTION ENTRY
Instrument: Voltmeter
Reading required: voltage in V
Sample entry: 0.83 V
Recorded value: 80 V
